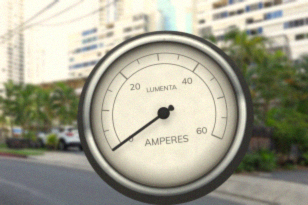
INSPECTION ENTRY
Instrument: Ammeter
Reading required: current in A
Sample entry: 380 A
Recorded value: 0 A
